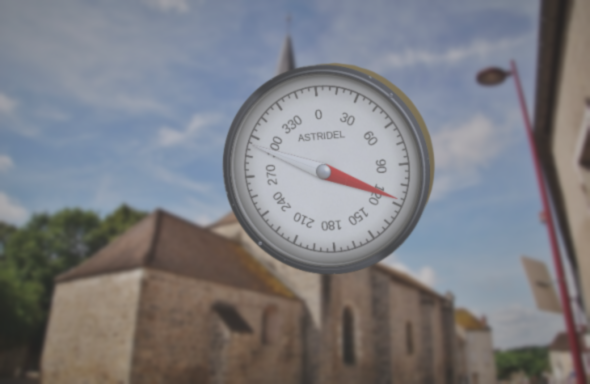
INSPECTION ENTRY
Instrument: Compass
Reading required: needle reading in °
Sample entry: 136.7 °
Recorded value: 115 °
